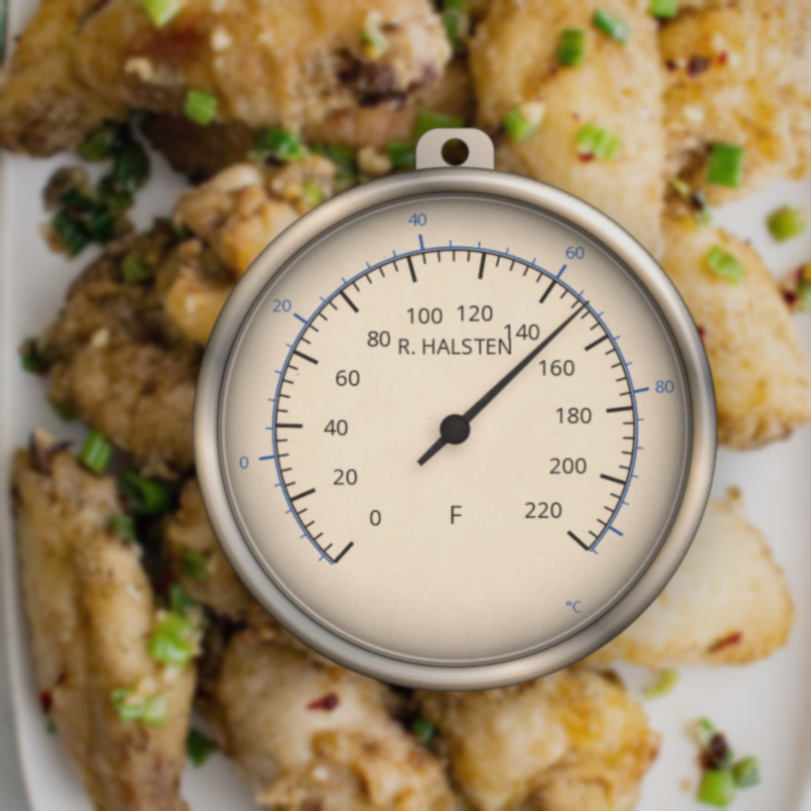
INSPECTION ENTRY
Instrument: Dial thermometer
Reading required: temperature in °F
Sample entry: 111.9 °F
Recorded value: 150 °F
